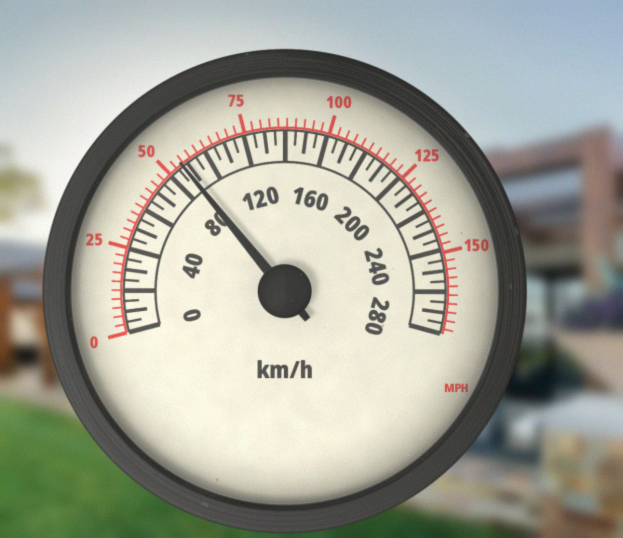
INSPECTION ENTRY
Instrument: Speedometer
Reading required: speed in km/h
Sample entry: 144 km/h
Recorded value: 87.5 km/h
